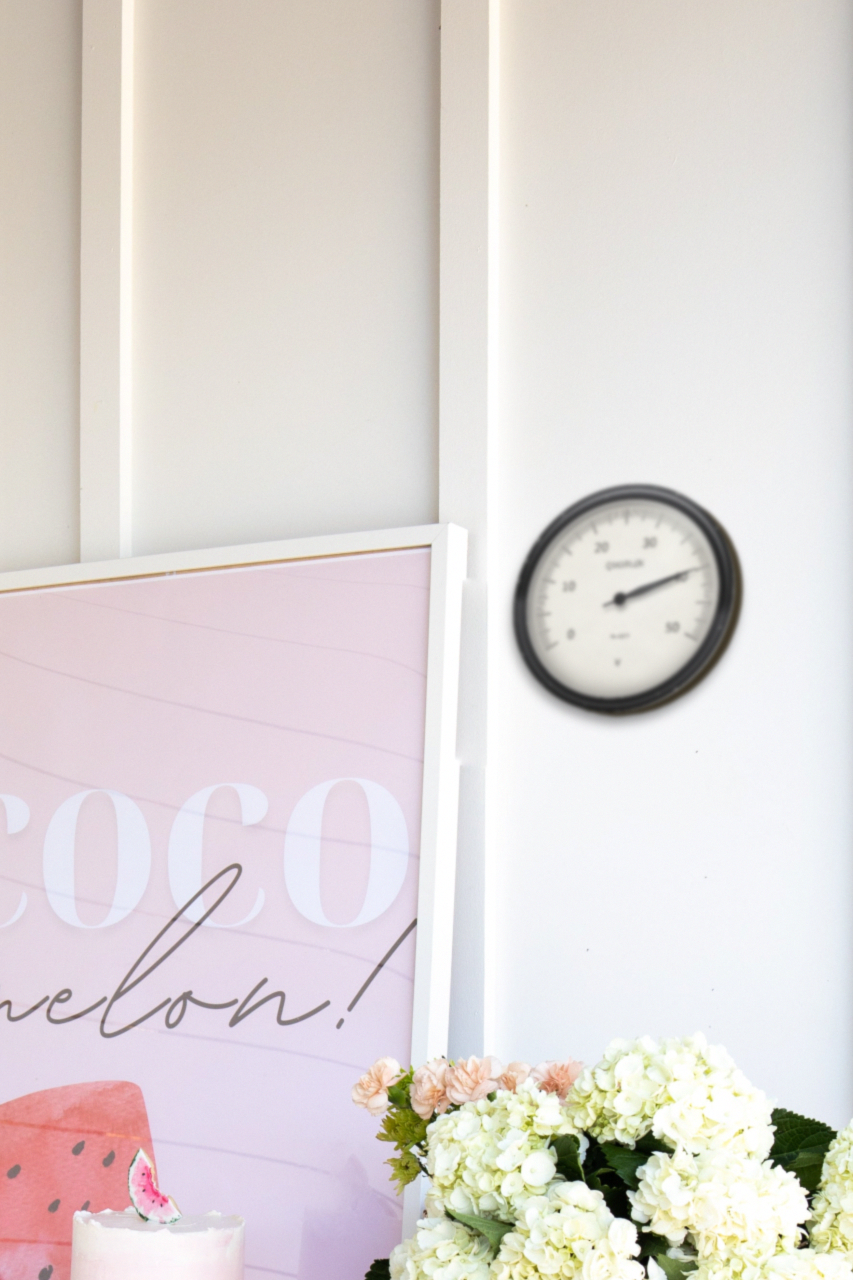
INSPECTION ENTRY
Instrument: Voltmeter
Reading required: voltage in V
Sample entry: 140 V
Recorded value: 40 V
